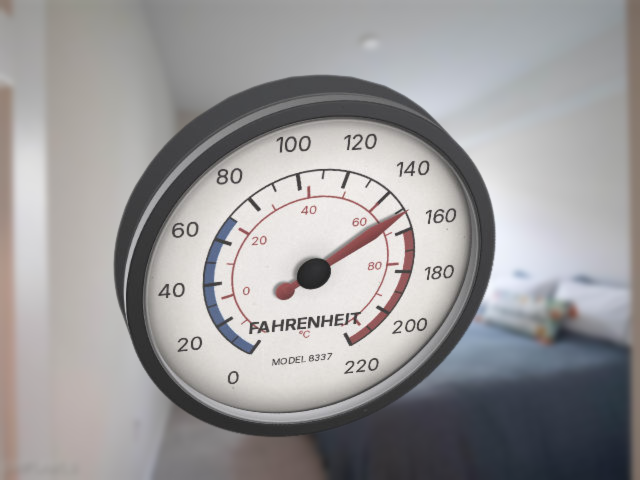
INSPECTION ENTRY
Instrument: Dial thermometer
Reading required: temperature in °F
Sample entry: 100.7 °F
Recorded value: 150 °F
